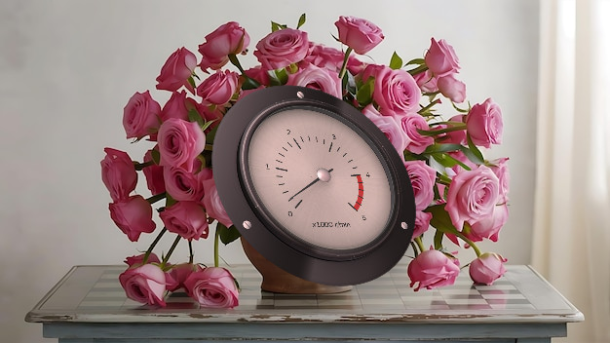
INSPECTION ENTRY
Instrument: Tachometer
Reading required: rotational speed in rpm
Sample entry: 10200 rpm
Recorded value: 200 rpm
